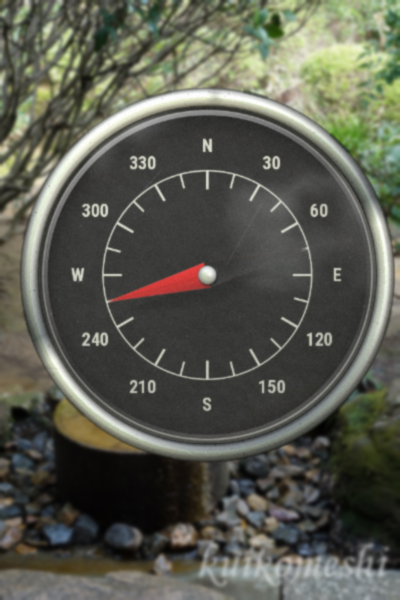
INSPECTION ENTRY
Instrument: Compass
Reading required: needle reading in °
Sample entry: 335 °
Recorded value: 255 °
